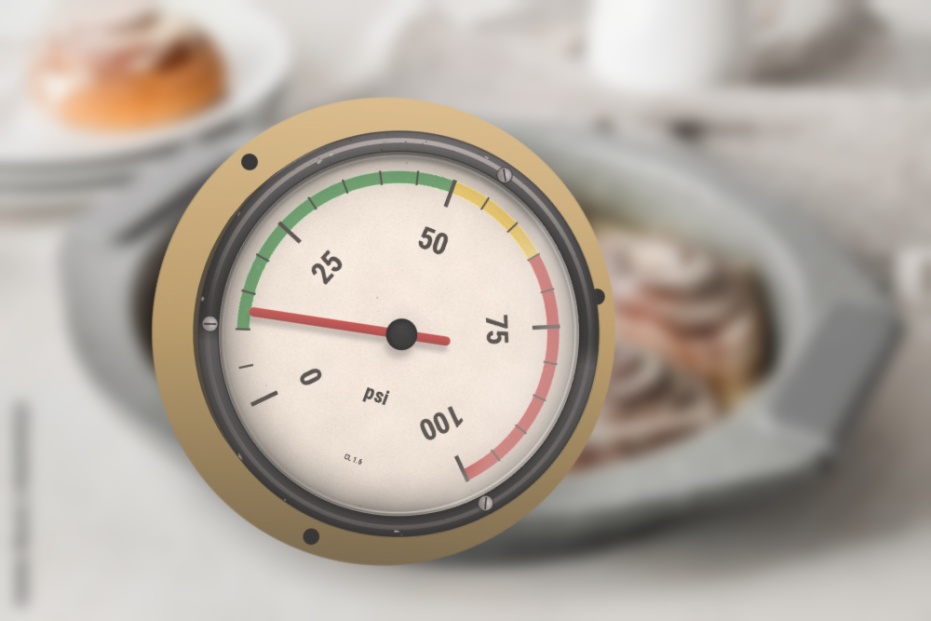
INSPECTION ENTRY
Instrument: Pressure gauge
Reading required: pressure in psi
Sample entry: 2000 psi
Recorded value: 12.5 psi
